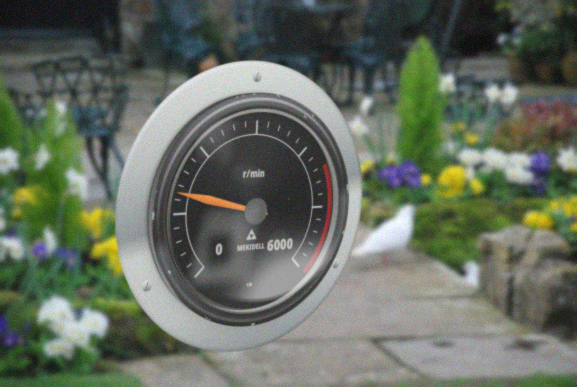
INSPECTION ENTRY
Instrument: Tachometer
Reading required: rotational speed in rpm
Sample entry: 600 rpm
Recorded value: 1300 rpm
